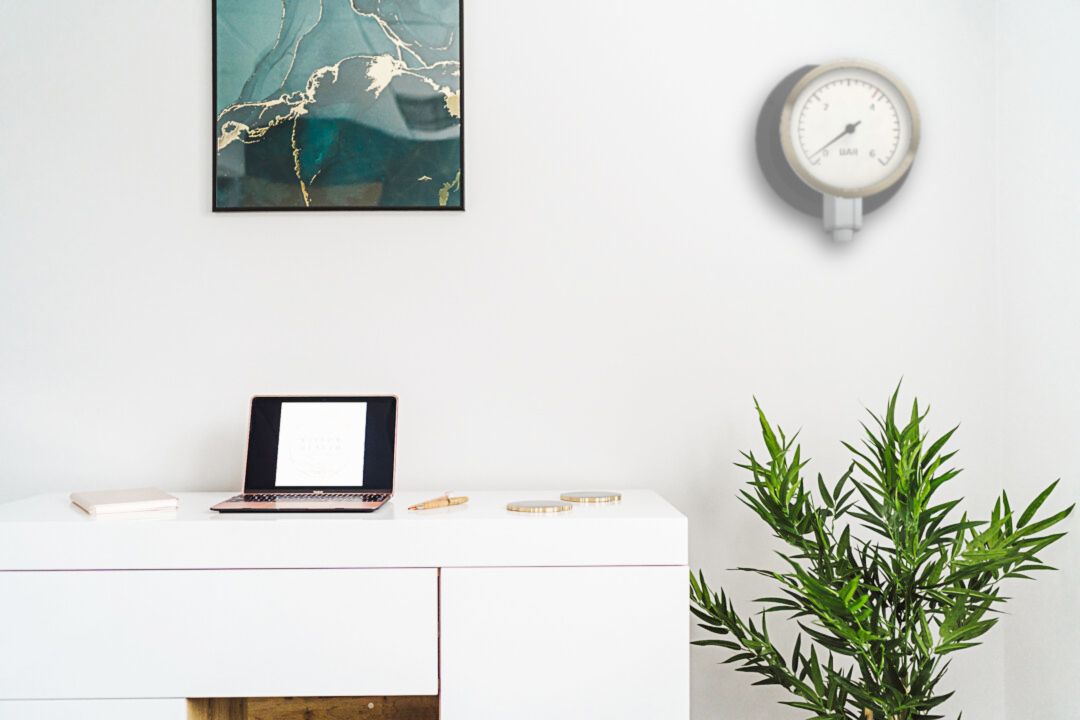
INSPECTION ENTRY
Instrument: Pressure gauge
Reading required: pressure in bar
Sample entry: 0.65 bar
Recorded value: 0.2 bar
